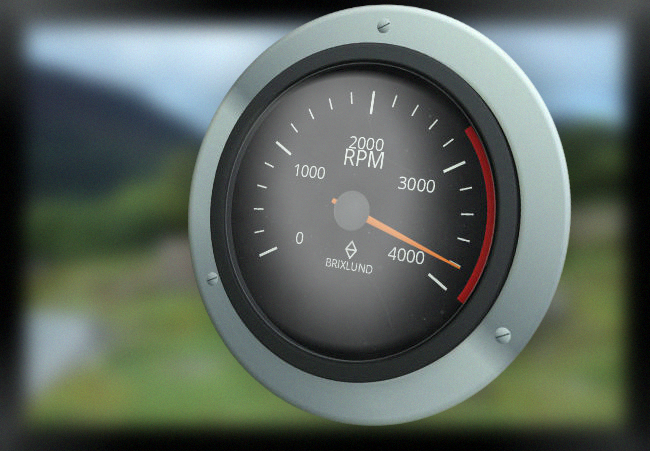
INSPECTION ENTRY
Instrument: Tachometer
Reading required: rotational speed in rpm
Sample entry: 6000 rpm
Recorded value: 3800 rpm
